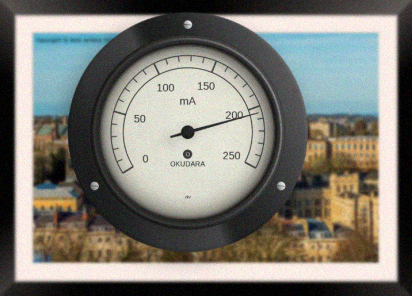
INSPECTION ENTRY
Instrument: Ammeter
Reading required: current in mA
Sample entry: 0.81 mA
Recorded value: 205 mA
